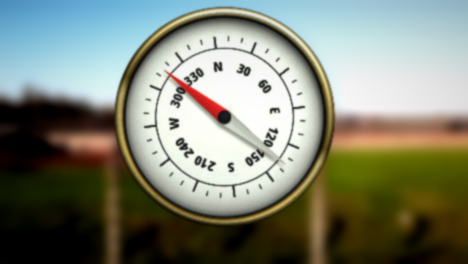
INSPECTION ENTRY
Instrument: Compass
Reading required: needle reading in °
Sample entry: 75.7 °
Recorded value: 315 °
